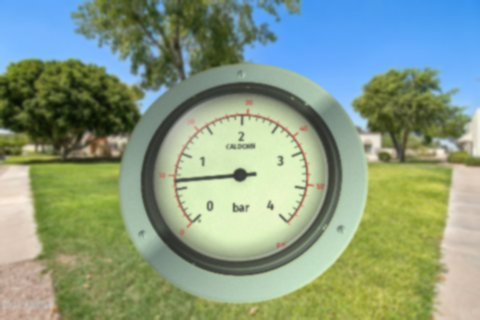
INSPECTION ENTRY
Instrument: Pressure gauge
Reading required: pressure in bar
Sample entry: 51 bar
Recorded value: 0.6 bar
